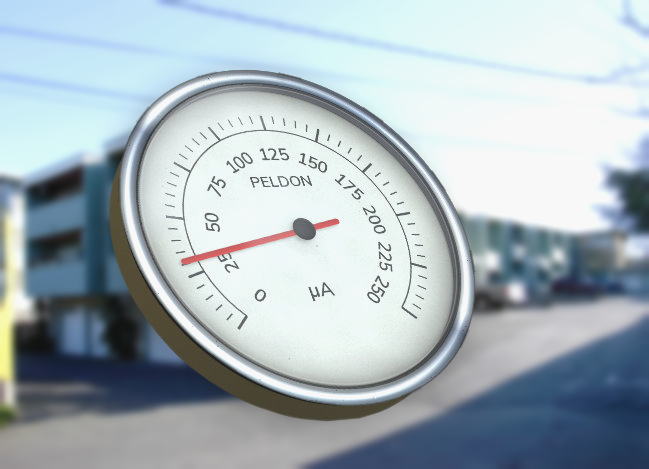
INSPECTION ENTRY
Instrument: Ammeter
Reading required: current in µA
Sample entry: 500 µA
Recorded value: 30 µA
